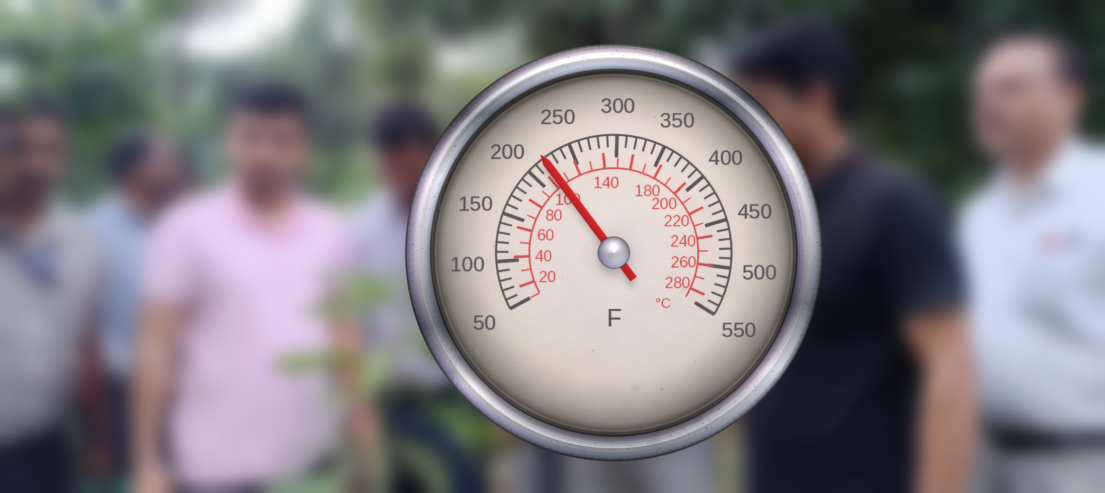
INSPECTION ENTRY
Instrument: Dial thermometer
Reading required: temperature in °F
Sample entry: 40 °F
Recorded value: 220 °F
